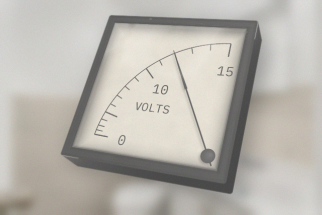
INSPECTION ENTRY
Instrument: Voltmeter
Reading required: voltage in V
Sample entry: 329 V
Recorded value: 12 V
